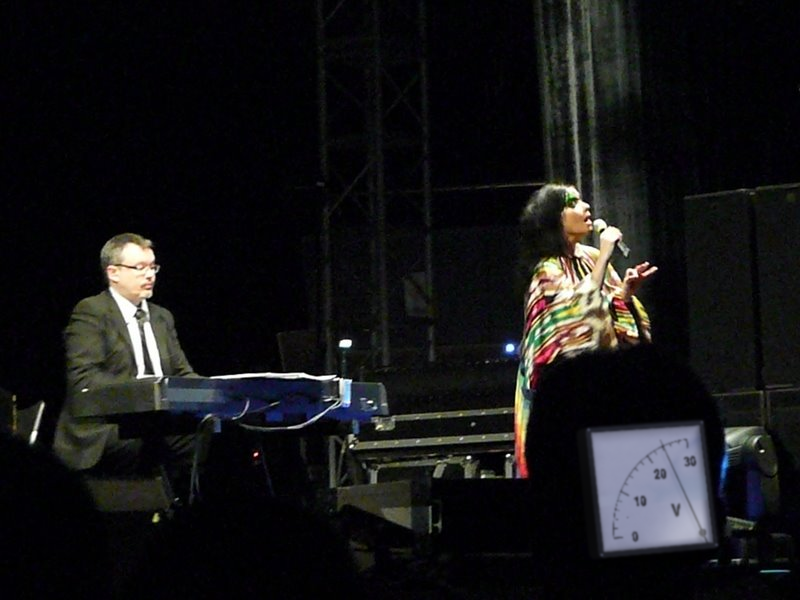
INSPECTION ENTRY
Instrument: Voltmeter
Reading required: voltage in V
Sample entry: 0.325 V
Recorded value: 24 V
